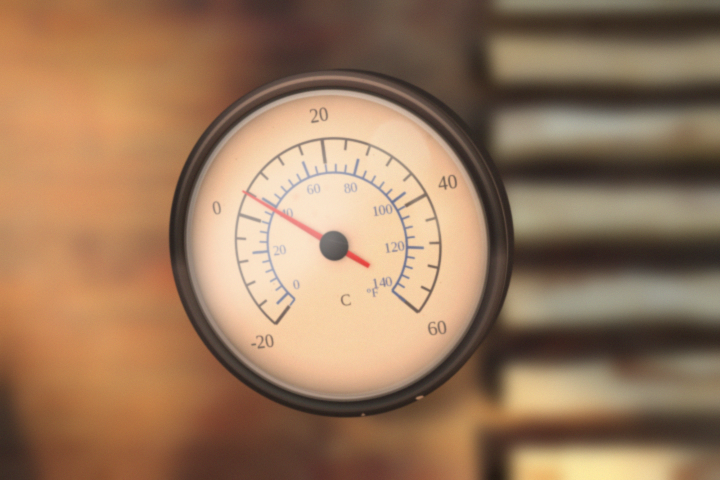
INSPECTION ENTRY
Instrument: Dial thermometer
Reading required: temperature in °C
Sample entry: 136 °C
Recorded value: 4 °C
